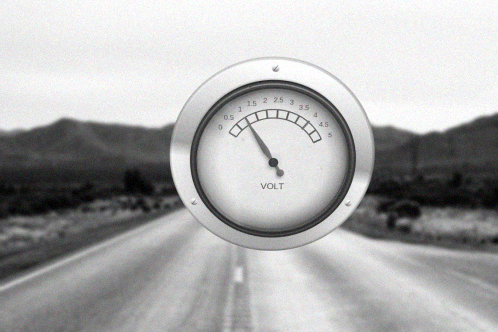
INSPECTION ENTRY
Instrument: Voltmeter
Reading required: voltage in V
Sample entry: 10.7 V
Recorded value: 1 V
